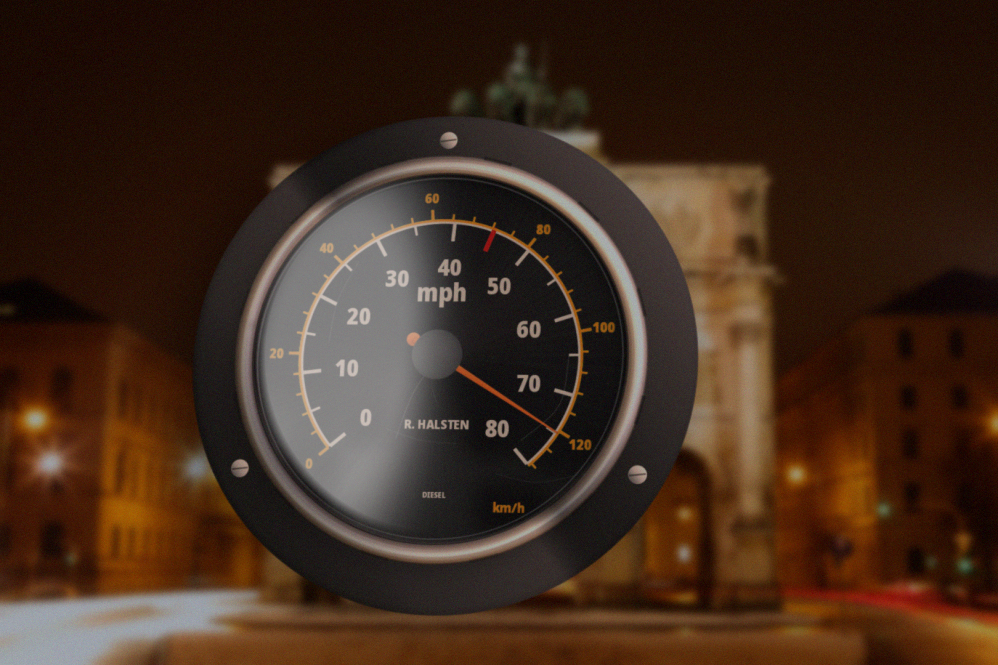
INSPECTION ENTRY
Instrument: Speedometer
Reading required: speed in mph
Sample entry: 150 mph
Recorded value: 75 mph
